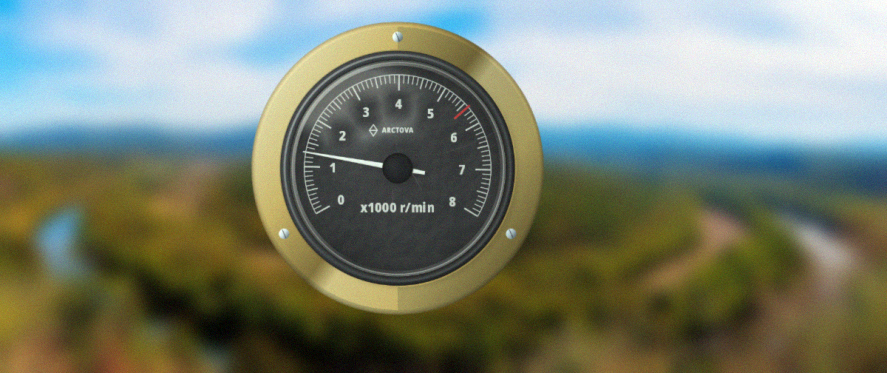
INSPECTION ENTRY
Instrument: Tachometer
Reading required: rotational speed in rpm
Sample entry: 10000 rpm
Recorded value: 1300 rpm
